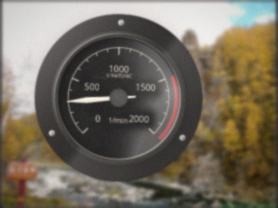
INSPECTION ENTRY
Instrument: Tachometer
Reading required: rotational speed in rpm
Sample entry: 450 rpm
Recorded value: 300 rpm
